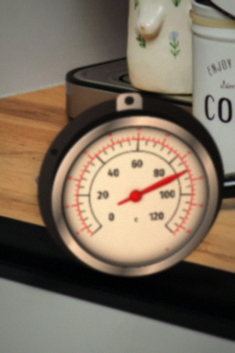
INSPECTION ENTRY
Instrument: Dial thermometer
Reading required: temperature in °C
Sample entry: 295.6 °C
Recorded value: 88 °C
